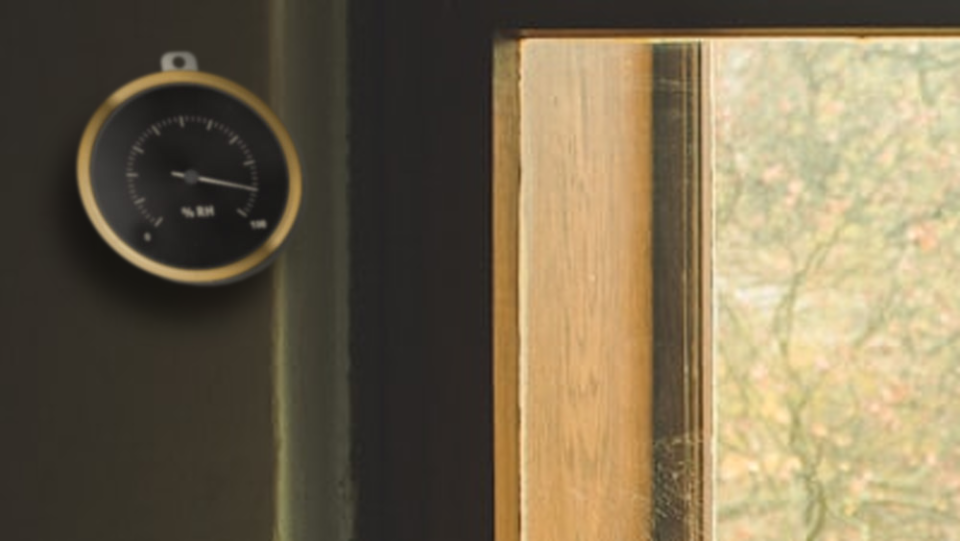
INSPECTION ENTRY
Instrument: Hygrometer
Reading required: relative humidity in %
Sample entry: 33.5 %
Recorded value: 90 %
